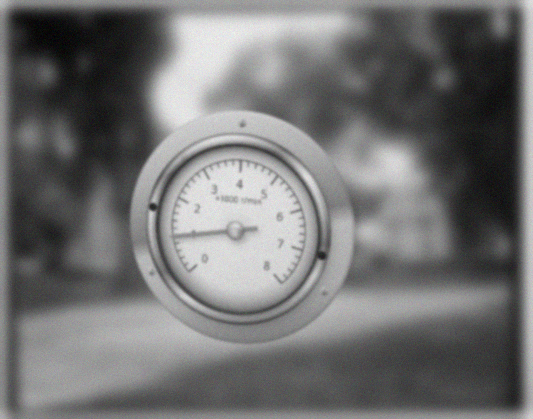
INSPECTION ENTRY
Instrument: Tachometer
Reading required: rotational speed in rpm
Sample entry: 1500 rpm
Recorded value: 1000 rpm
